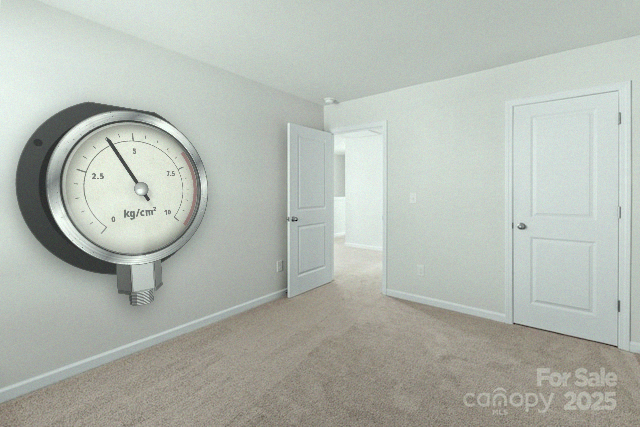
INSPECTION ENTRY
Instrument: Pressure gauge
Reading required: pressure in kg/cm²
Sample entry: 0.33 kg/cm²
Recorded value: 4 kg/cm²
